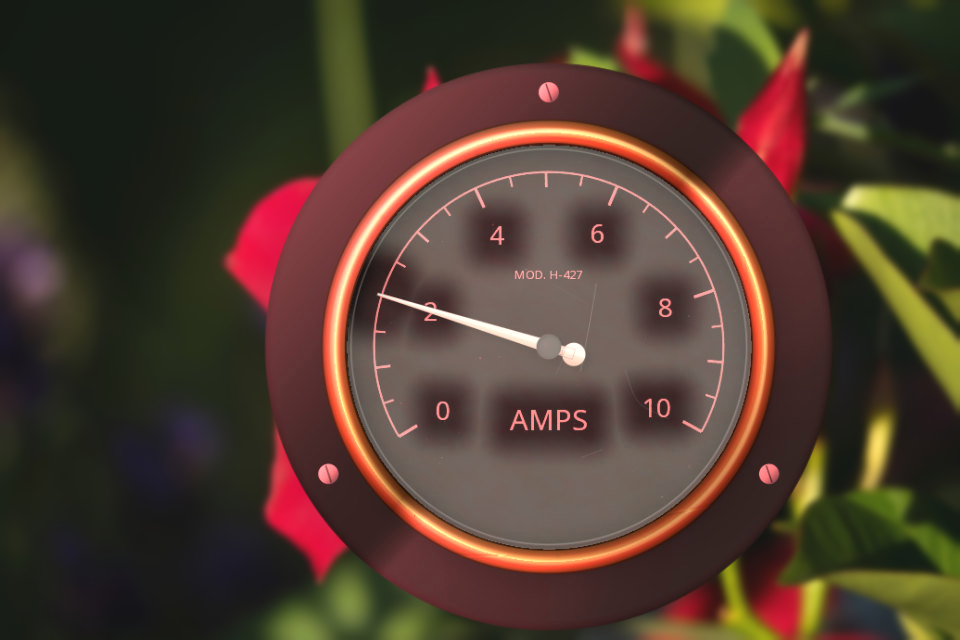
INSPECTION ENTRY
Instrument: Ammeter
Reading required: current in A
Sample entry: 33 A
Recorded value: 2 A
